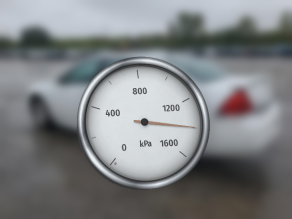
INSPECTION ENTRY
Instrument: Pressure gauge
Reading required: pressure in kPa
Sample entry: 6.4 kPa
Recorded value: 1400 kPa
